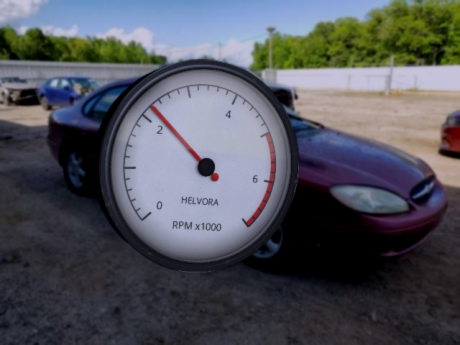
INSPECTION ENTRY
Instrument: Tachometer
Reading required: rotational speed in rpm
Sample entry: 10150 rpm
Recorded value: 2200 rpm
